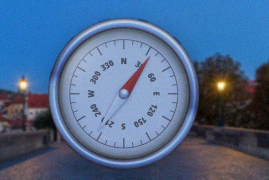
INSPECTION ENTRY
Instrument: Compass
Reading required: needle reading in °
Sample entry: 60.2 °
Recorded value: 35 °
